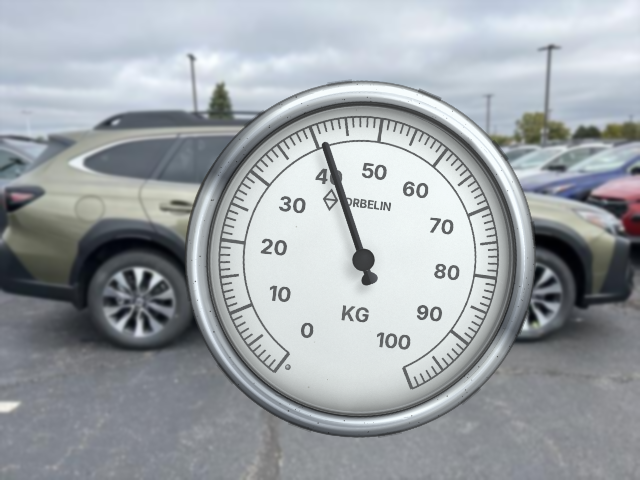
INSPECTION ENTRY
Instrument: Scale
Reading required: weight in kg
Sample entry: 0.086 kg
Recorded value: 41 kg
